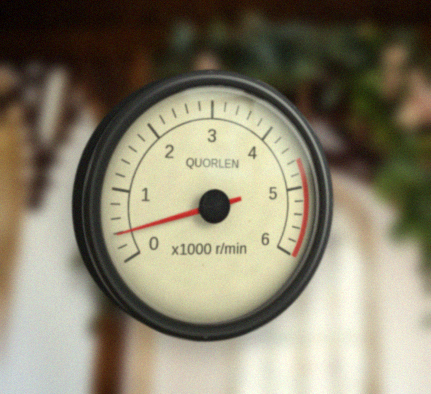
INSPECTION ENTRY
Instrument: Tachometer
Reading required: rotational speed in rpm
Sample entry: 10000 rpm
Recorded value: 400 rpm
